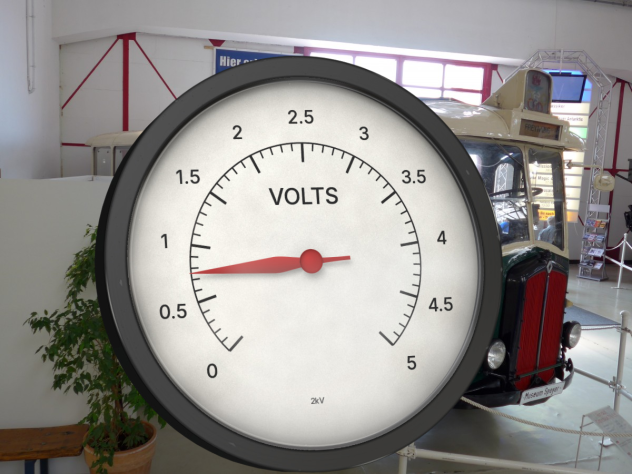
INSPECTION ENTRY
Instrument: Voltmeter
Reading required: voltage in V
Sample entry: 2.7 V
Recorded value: 0.75 V
